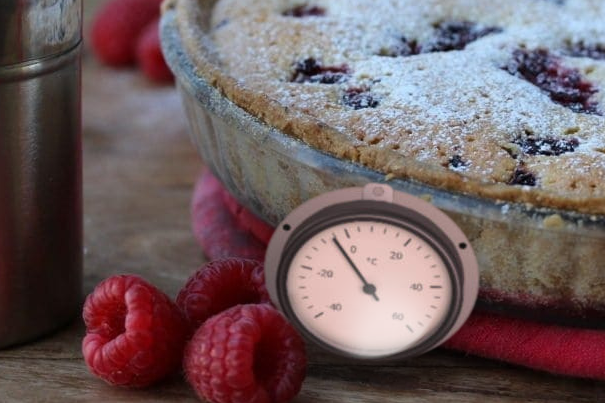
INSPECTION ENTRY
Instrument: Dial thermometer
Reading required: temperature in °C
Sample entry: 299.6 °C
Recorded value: -4 °C
